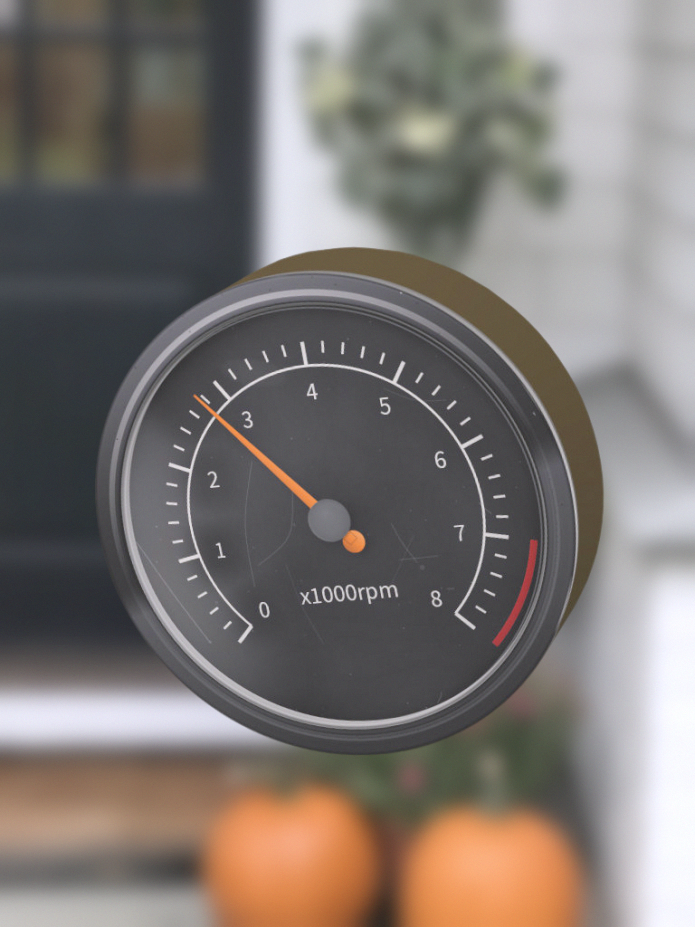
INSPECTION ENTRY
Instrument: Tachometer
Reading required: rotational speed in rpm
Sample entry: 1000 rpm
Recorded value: 2800 rpm
